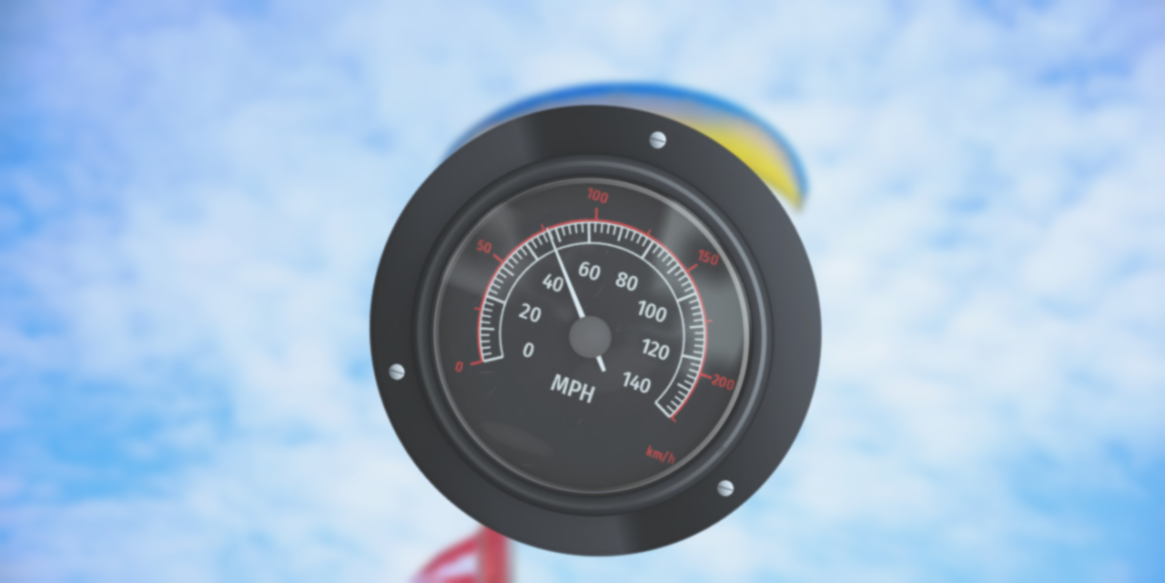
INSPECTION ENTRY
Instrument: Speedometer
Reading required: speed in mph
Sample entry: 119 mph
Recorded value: 48 mph
